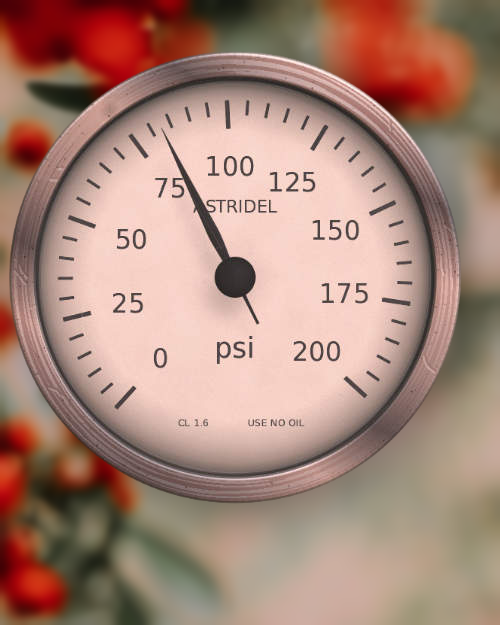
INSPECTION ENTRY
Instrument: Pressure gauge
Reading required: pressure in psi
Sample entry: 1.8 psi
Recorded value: 82.5 psi
